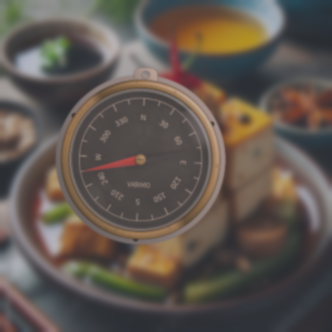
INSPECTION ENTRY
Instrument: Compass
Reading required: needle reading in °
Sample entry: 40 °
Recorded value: 255 °
